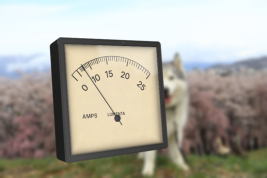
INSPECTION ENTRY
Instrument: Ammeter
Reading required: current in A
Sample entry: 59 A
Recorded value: 7.5 A
